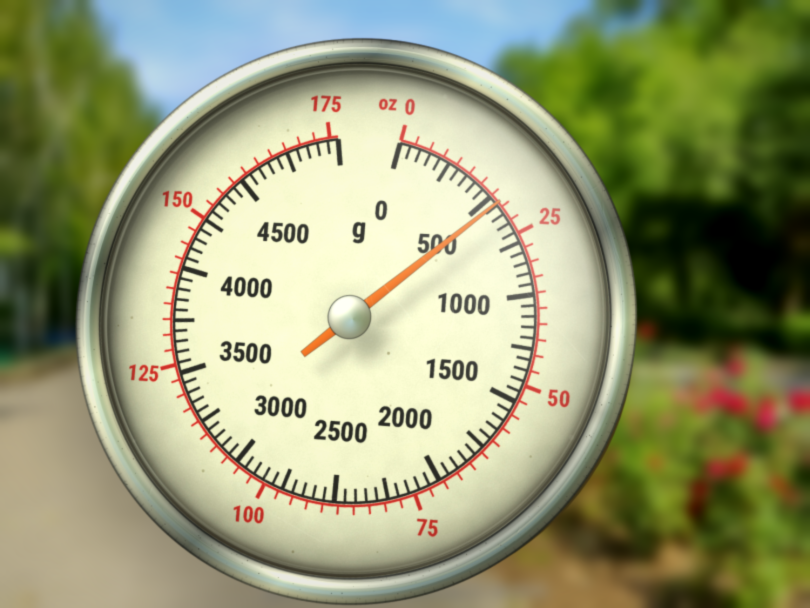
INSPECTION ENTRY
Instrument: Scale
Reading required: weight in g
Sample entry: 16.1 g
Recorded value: 550 g
